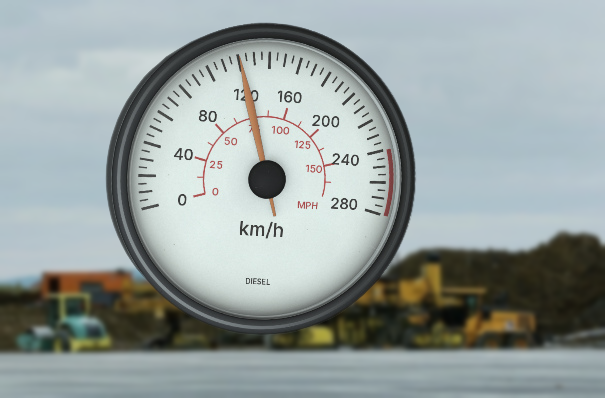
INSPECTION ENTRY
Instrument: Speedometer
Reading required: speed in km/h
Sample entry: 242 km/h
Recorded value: 120 km/h
